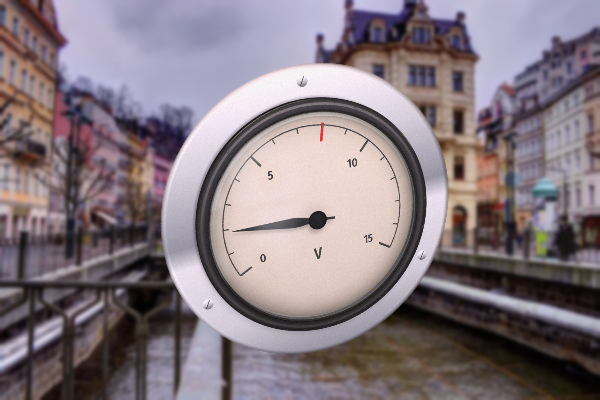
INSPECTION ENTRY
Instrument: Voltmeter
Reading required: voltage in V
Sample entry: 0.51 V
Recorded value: 2 V
